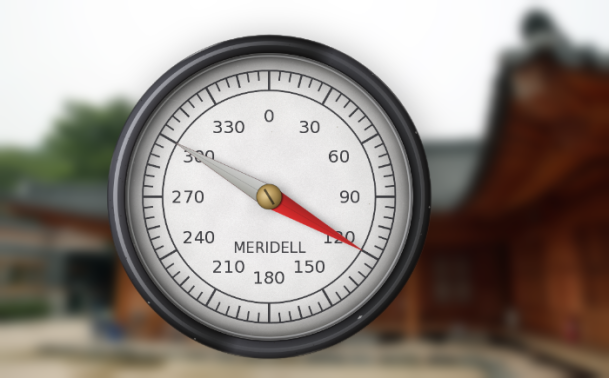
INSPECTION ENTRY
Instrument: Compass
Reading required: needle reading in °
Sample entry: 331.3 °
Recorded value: 120 °
